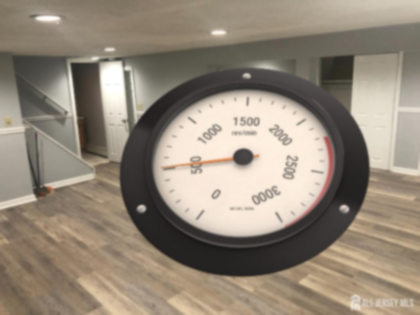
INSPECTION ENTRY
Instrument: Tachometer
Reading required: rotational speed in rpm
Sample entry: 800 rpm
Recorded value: 500 rpm
